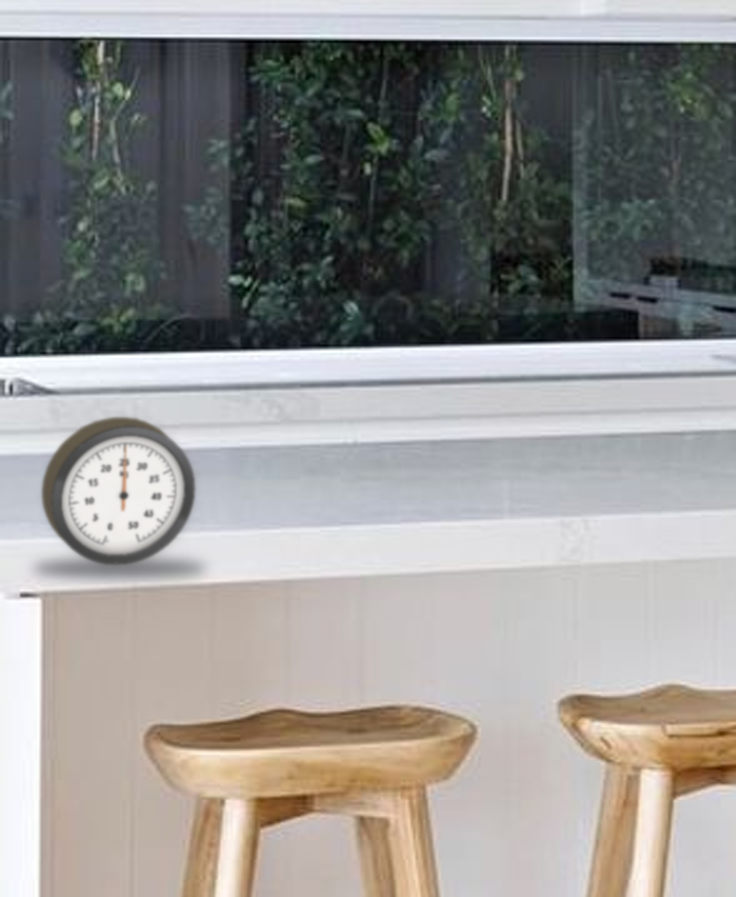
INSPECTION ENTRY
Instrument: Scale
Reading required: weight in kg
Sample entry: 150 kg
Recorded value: 25 kg
